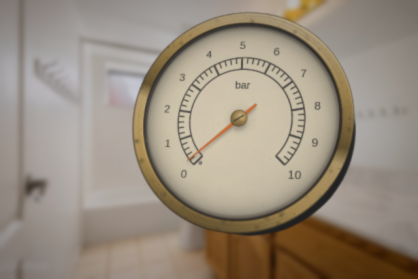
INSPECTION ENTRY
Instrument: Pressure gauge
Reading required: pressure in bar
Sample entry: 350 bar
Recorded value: 0.2 bar
